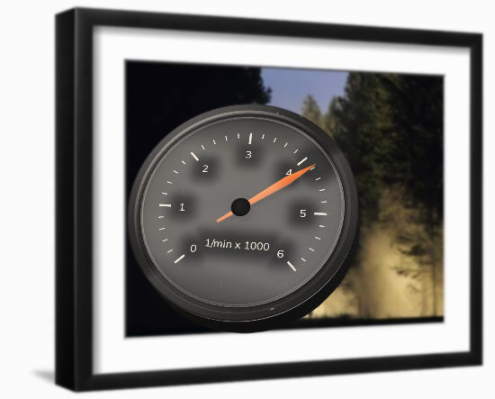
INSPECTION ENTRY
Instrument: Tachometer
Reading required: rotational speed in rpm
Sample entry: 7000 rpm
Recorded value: 4200 rpm
